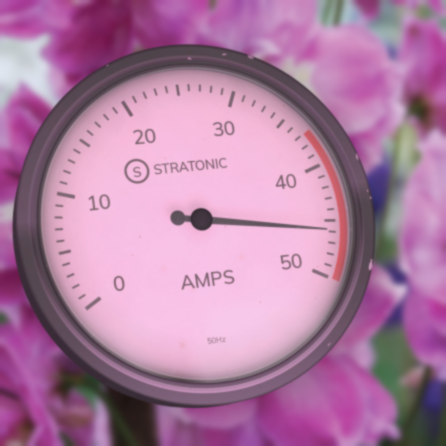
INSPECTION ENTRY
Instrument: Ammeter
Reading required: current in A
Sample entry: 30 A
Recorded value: 46 A
